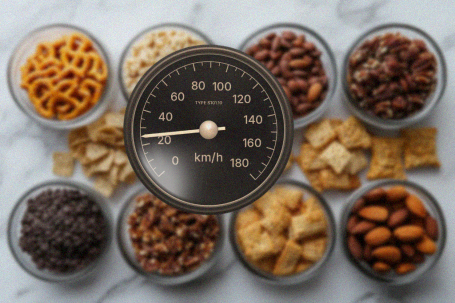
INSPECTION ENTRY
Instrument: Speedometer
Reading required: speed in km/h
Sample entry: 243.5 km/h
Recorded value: 25 km/h
